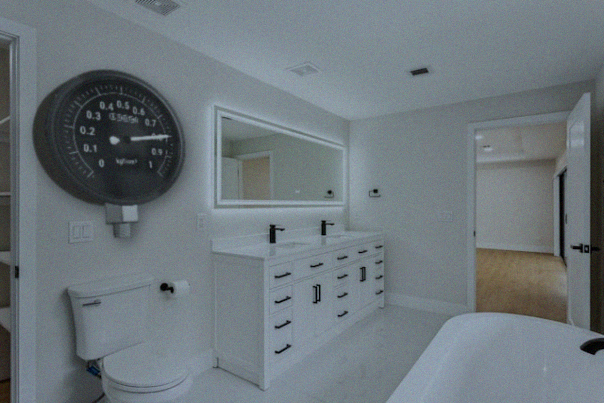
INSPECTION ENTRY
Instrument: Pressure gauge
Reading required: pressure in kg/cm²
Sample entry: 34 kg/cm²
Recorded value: 0.8 kg/cm²
